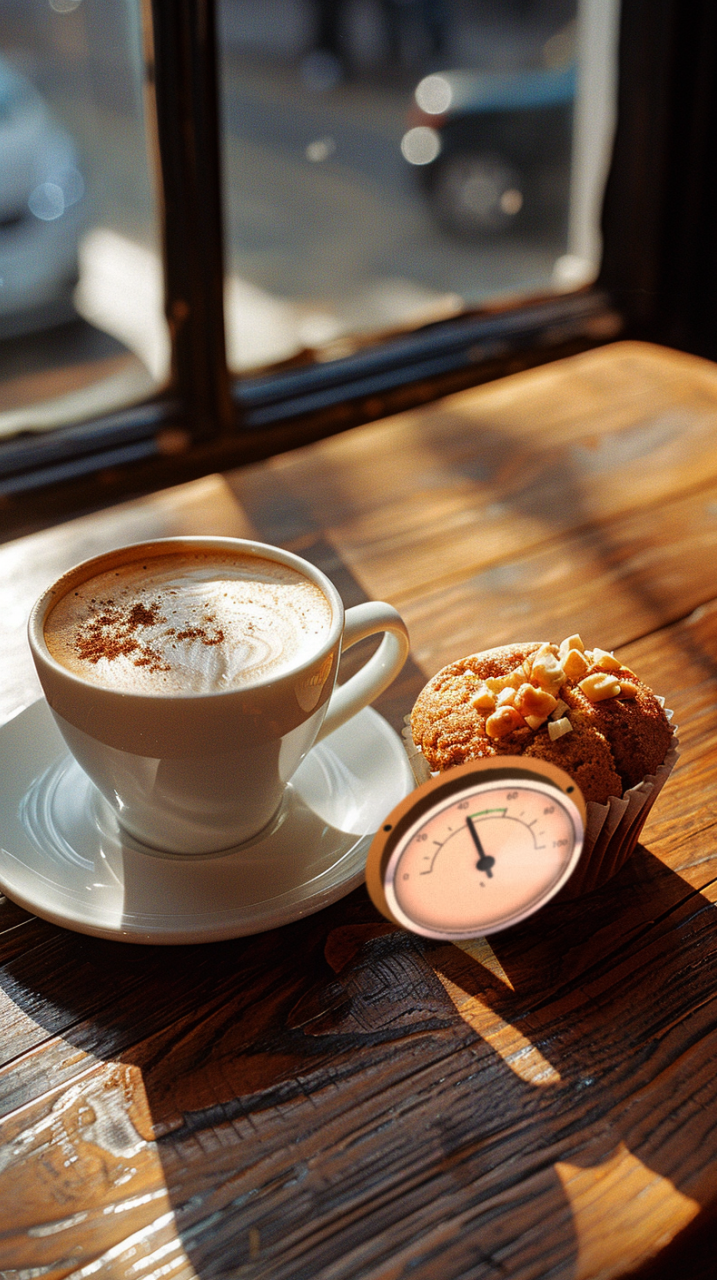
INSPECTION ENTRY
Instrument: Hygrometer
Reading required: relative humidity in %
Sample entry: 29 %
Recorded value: 40 %
